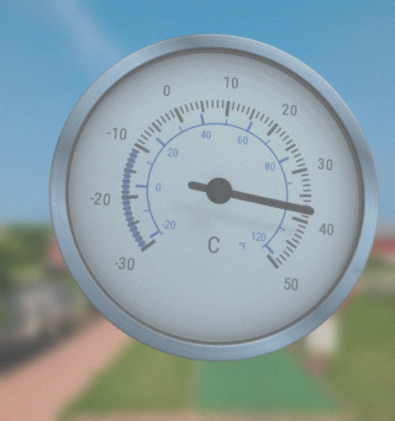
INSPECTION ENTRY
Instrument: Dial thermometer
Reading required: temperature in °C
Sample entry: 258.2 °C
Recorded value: 38 °C
